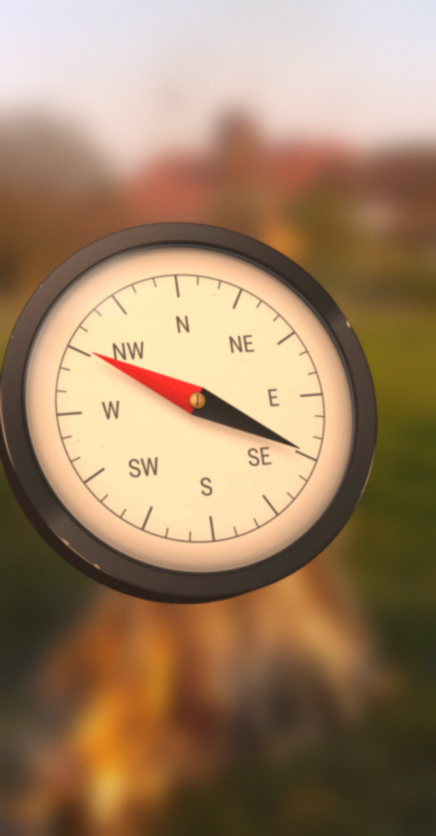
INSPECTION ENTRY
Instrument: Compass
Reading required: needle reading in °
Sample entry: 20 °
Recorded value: 300 °
